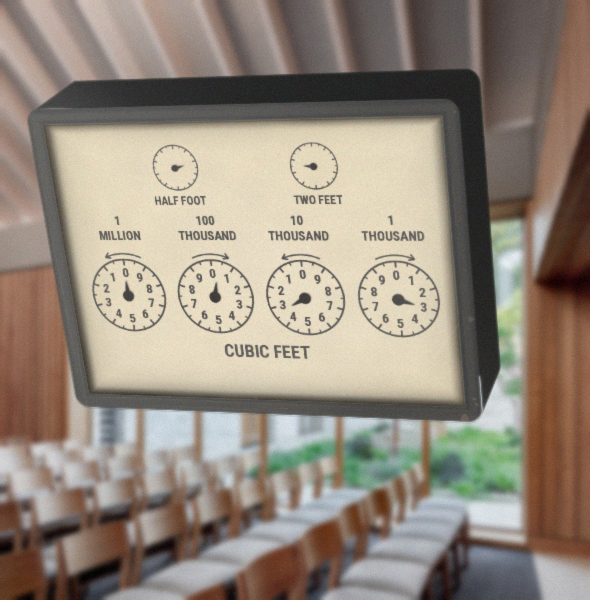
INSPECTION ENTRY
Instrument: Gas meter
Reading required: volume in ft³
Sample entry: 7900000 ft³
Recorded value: 3300 ft³
